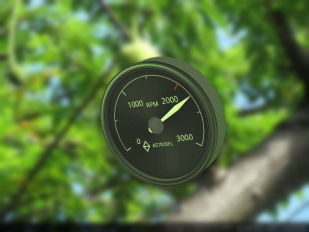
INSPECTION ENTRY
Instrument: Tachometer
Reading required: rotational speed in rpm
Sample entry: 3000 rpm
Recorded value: 2250 rpm
